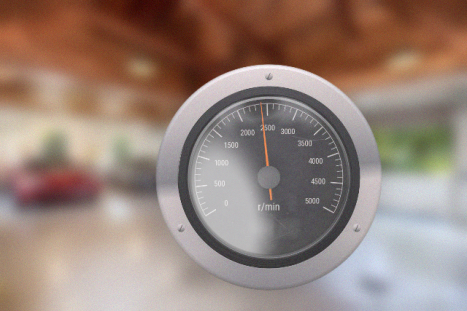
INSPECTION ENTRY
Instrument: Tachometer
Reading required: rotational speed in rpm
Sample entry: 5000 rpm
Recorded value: 2400 rpm
